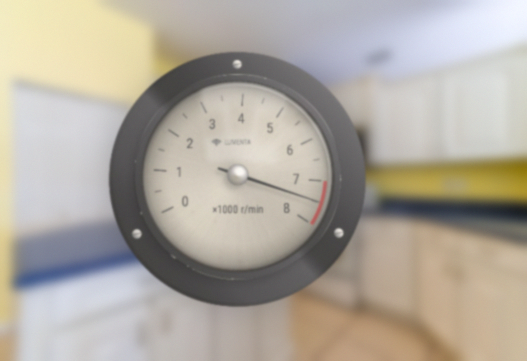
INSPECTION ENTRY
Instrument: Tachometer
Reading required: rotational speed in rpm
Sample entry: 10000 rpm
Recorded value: 7500 rpm
